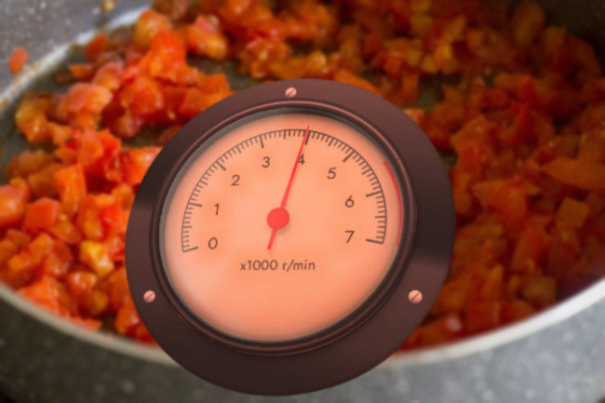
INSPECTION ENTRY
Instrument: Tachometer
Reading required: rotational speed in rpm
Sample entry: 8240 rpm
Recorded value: 4000 rpm
